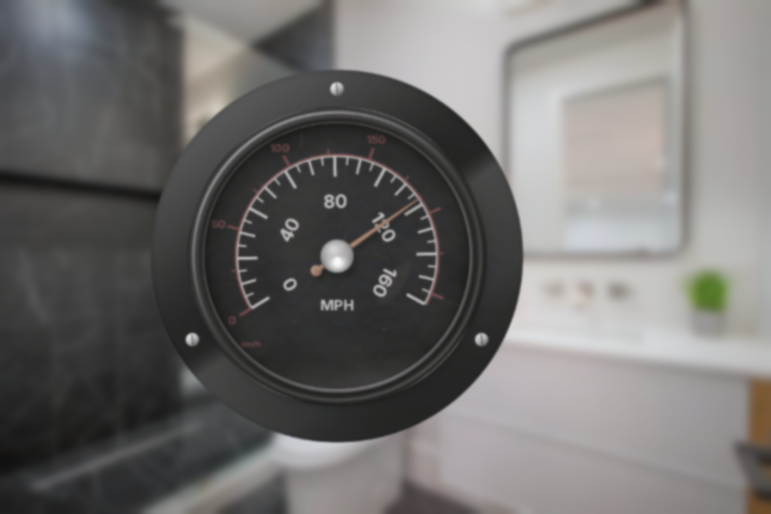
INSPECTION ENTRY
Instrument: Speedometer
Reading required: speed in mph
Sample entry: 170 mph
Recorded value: 117.5 mph
